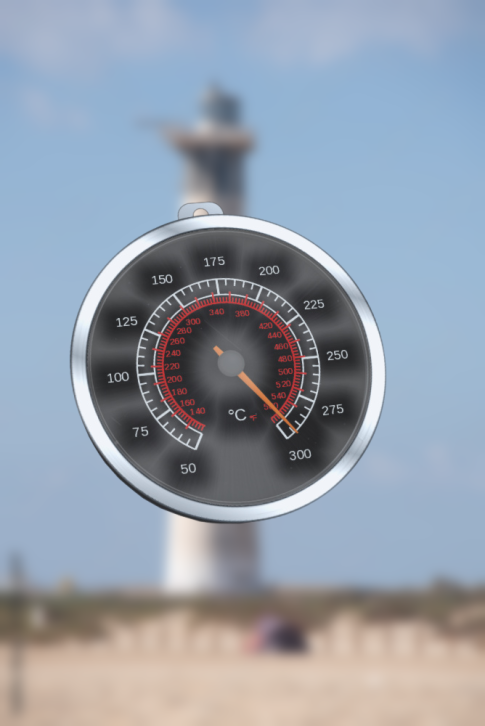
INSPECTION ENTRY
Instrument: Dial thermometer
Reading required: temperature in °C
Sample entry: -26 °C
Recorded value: 295 °C
